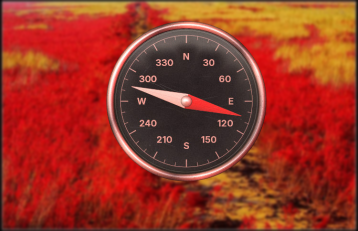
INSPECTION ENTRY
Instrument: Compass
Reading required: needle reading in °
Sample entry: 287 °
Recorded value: 105 °
